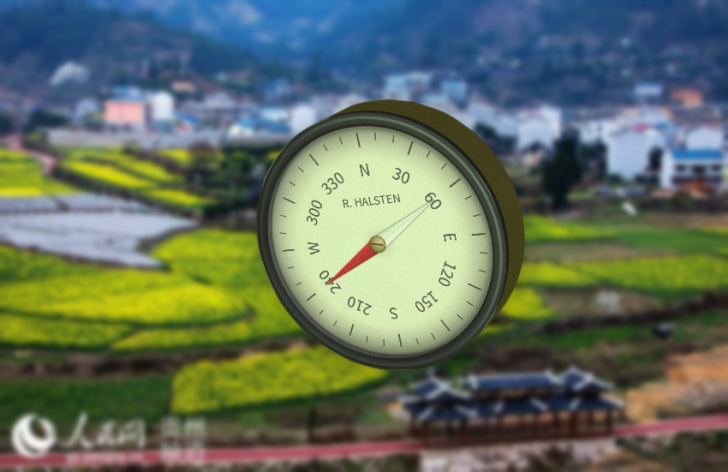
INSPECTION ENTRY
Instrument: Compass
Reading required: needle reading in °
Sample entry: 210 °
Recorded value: 240 °
